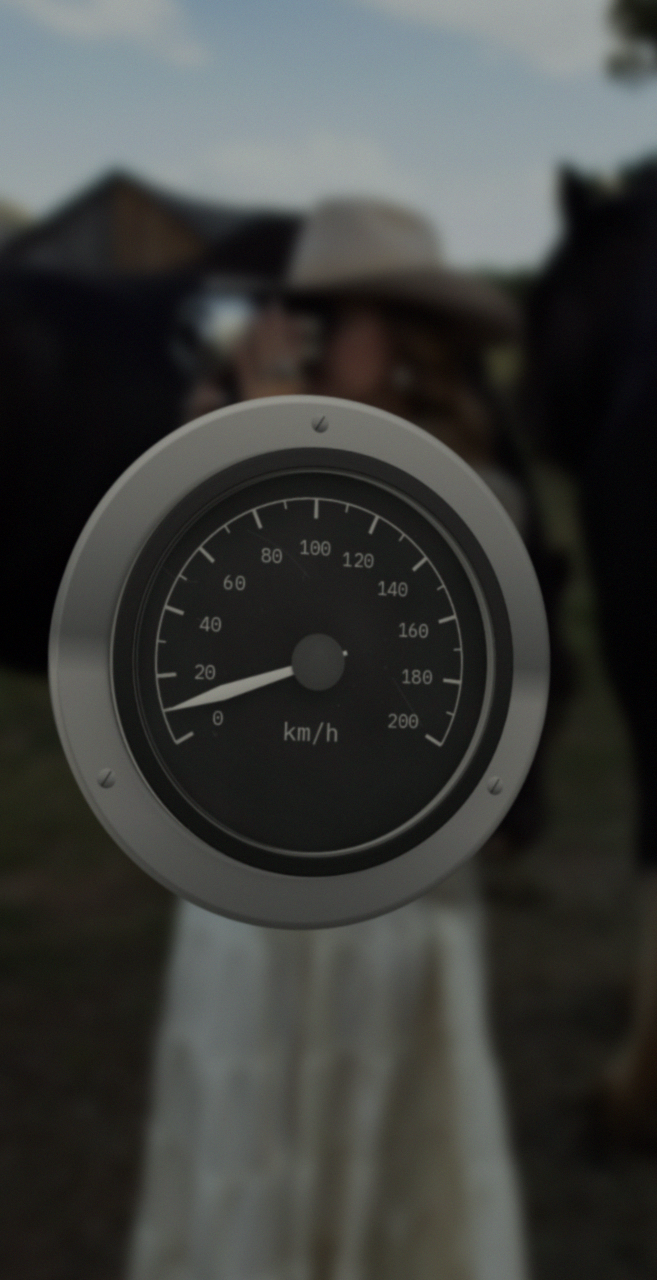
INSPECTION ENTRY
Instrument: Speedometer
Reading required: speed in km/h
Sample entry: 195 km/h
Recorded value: 10 km/h
